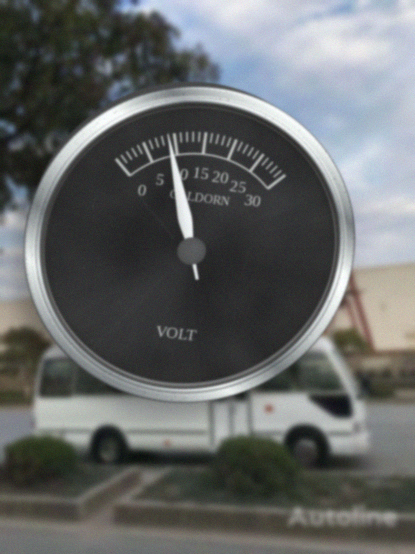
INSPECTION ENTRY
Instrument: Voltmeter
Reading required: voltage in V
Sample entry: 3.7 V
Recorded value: 9 V
